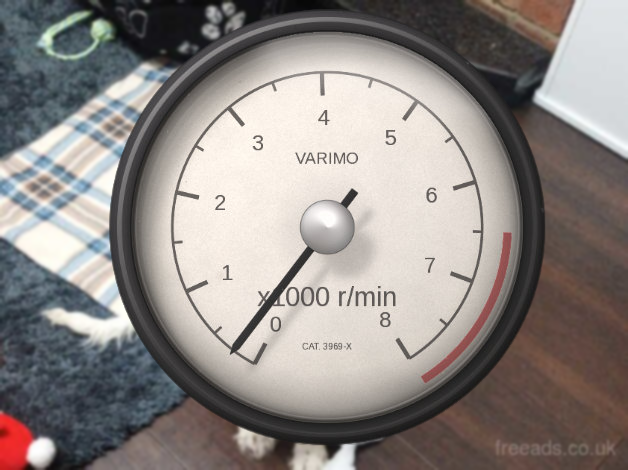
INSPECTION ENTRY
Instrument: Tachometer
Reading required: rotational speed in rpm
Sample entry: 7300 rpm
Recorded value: 250 rpm
